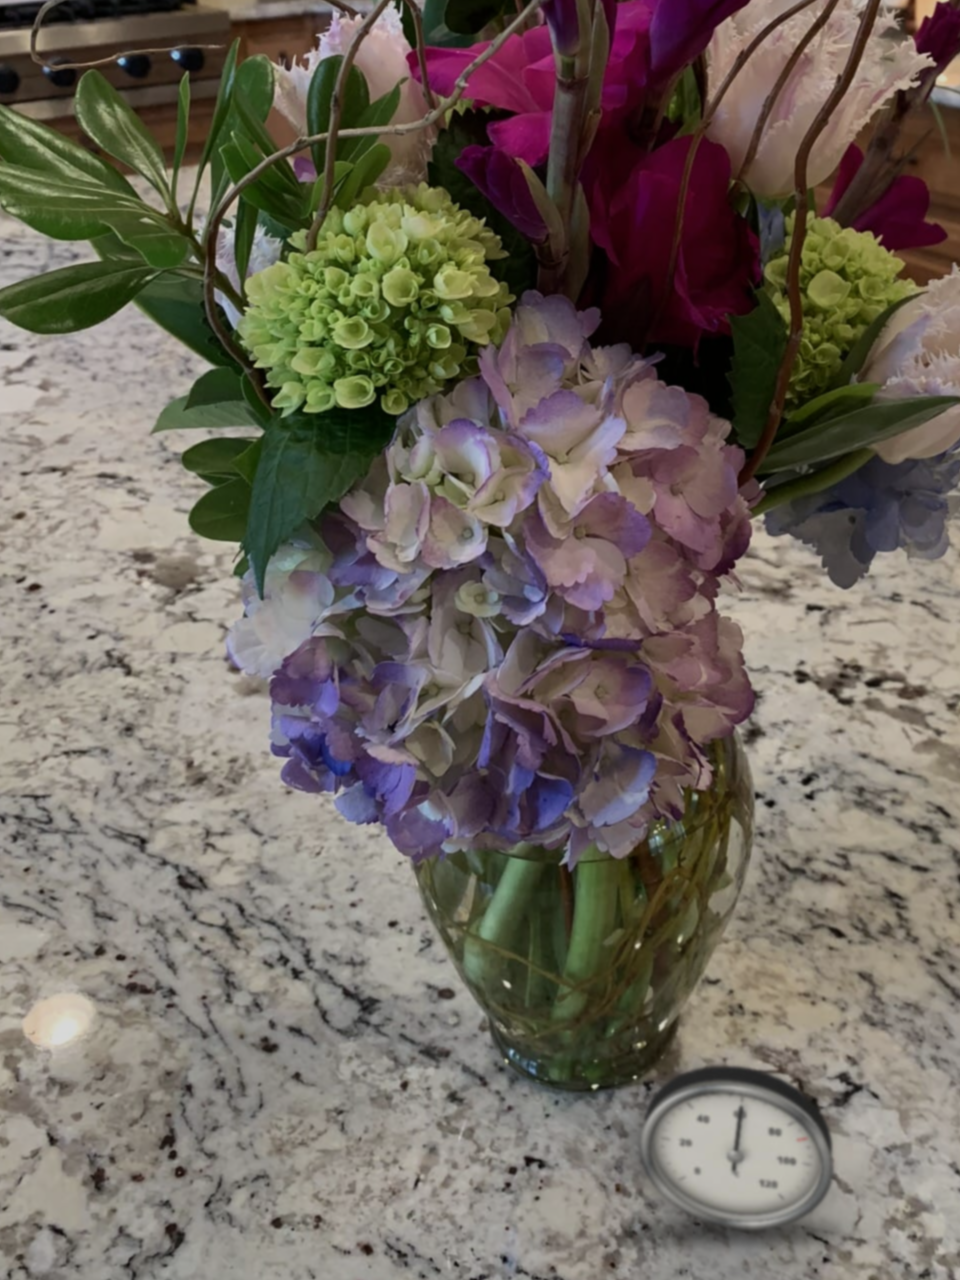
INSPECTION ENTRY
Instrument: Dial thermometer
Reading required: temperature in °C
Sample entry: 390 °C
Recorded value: 60 °C
